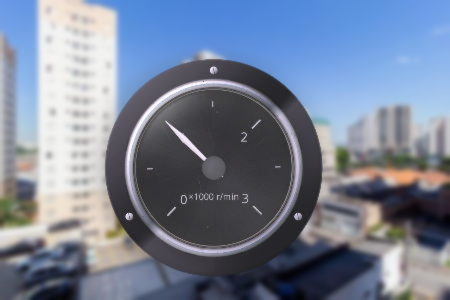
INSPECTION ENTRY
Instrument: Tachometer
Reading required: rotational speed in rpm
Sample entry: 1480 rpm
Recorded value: 1000 rpm
